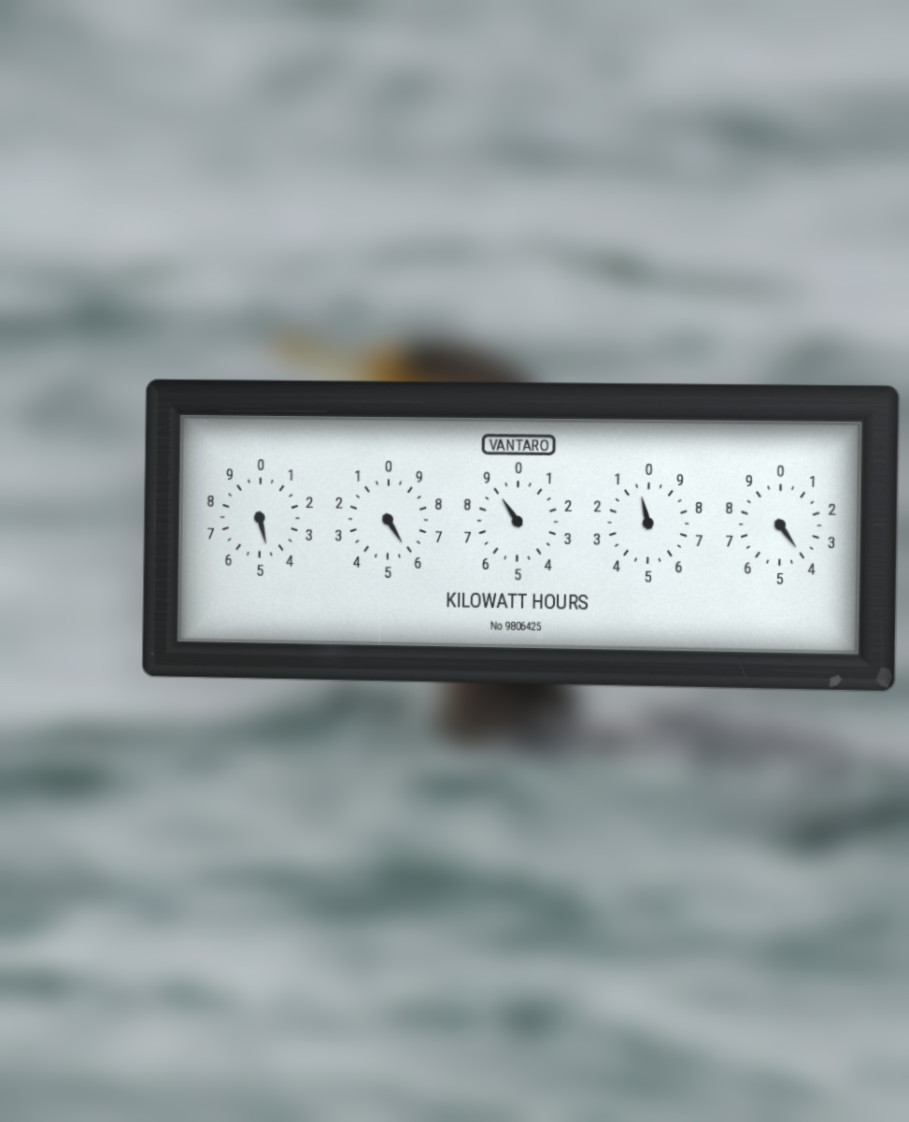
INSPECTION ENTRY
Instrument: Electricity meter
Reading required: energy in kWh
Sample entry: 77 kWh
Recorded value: 45904 kWh
